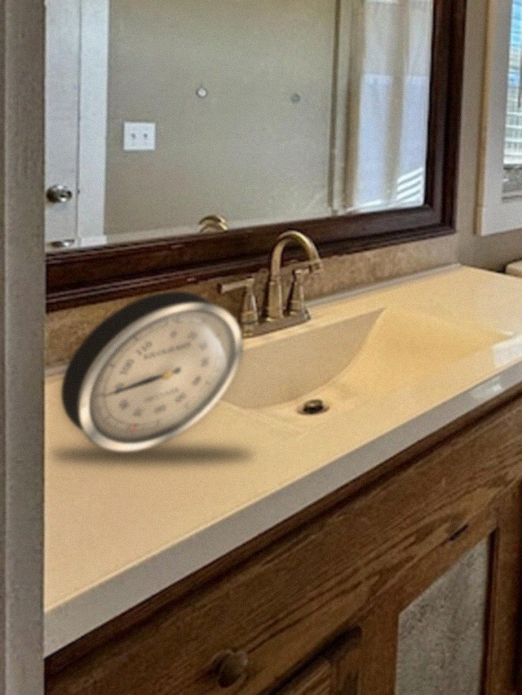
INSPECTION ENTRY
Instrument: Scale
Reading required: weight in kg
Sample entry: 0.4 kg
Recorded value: 90 kg
